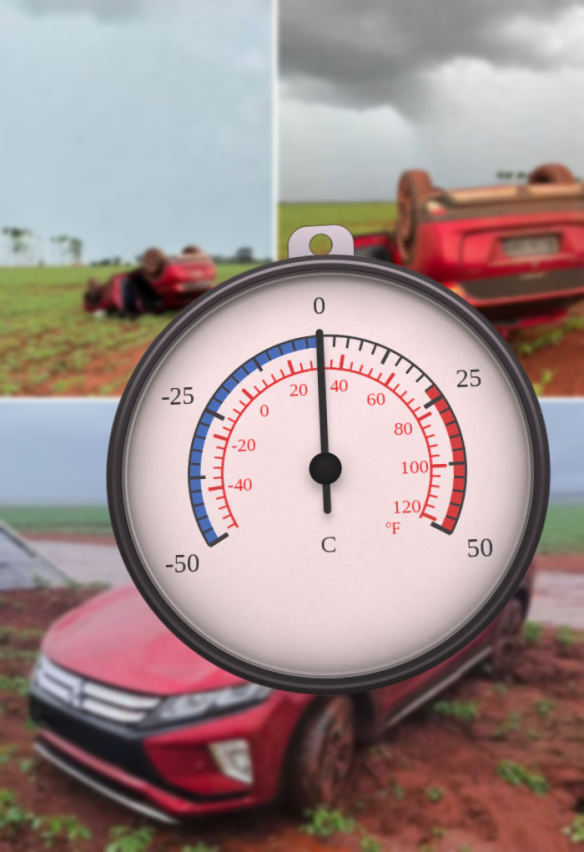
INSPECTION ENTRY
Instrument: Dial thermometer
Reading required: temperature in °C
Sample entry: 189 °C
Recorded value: 0 °C
